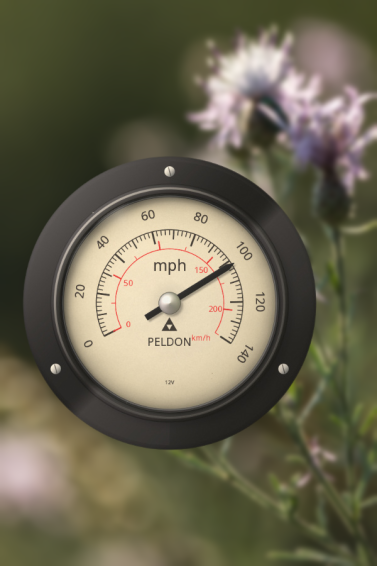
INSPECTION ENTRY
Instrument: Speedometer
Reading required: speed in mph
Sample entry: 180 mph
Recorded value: 102 mph
